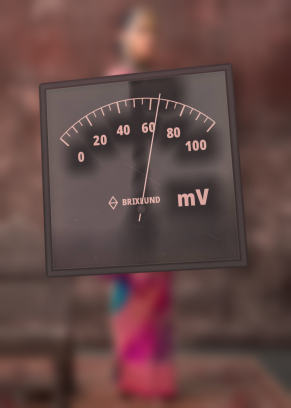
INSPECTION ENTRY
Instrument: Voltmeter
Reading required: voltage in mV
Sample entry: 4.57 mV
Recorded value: 65 mV
